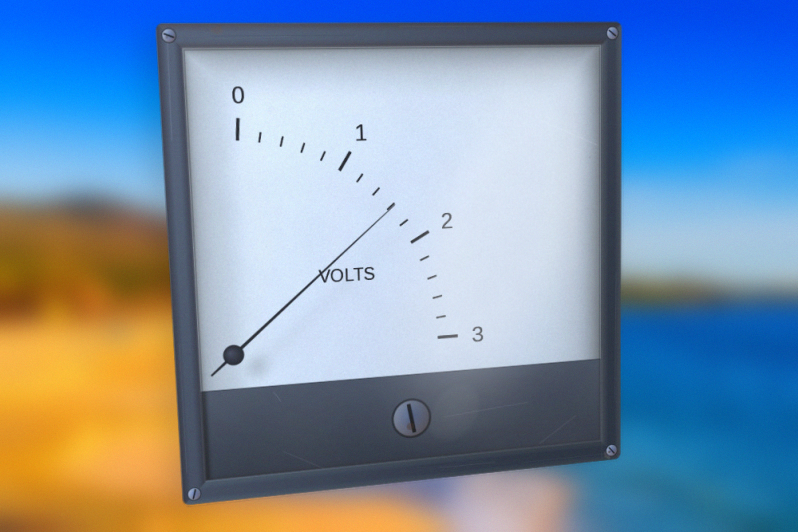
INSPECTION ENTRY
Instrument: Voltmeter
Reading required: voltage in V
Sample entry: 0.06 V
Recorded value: 1.6 V
